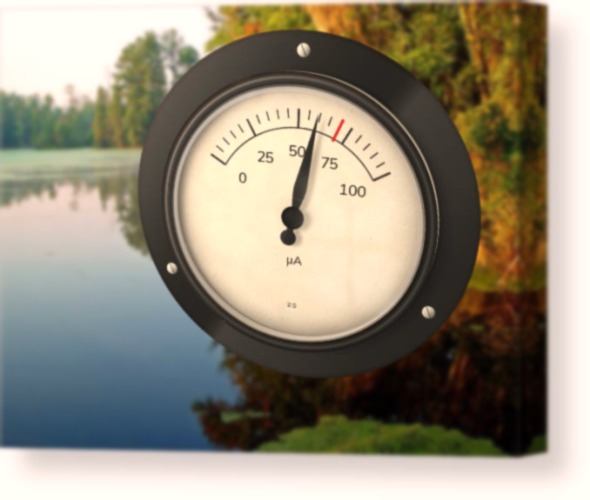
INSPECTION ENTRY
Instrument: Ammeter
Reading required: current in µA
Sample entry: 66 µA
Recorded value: 60 µA
